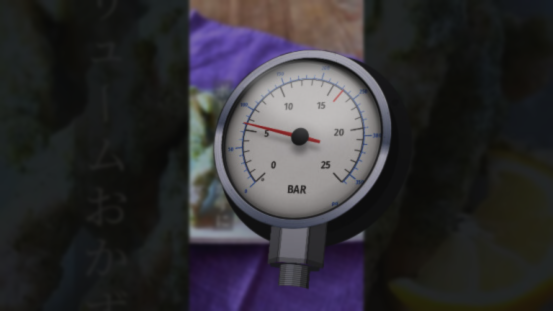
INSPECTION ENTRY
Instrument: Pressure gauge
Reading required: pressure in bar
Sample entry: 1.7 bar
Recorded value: 5.5 bar
